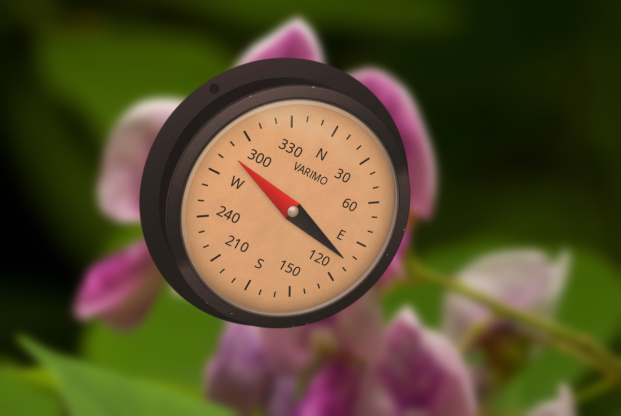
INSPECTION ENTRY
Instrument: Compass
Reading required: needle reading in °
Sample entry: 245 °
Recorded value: 285 °
